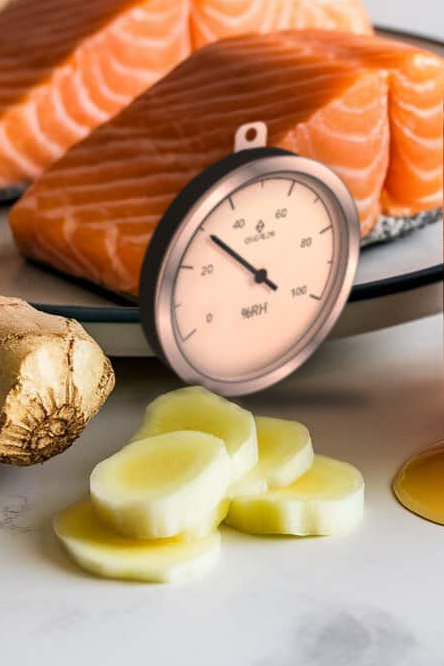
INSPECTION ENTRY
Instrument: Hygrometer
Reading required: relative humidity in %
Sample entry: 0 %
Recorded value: 30 %
